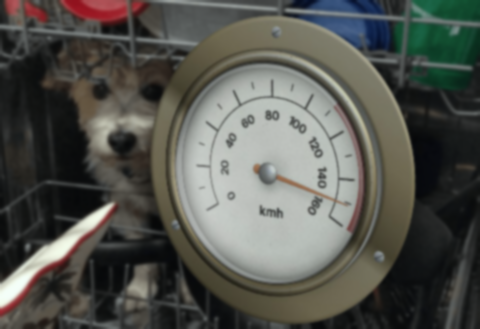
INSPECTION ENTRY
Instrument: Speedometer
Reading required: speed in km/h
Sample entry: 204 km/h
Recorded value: 150 km/h
